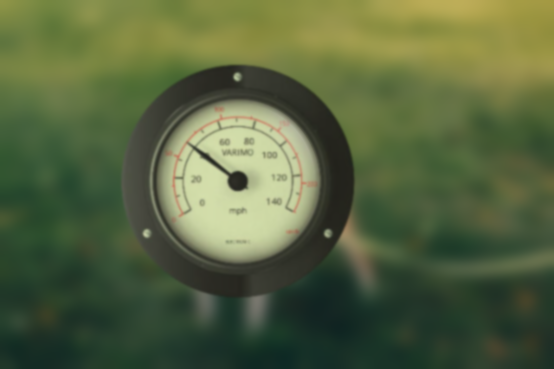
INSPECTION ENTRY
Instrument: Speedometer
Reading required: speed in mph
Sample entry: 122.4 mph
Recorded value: 40 mph
